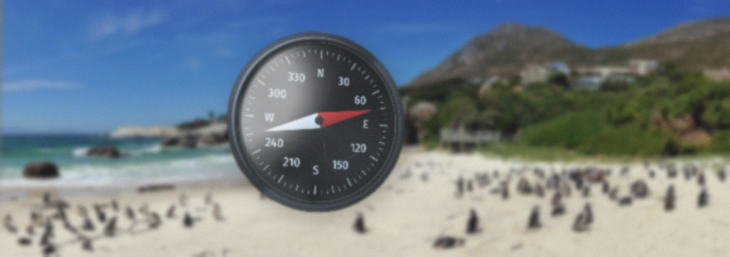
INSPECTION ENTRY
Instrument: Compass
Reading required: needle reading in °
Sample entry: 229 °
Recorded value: 75 °
